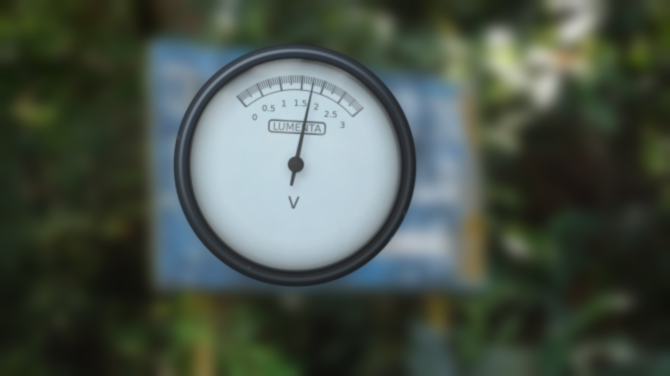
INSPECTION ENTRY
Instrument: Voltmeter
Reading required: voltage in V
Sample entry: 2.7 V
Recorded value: 1.75 V
